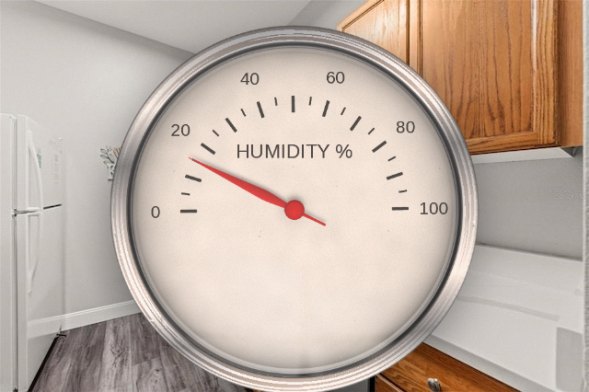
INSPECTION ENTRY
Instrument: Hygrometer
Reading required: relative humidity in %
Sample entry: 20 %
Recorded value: 15 %
